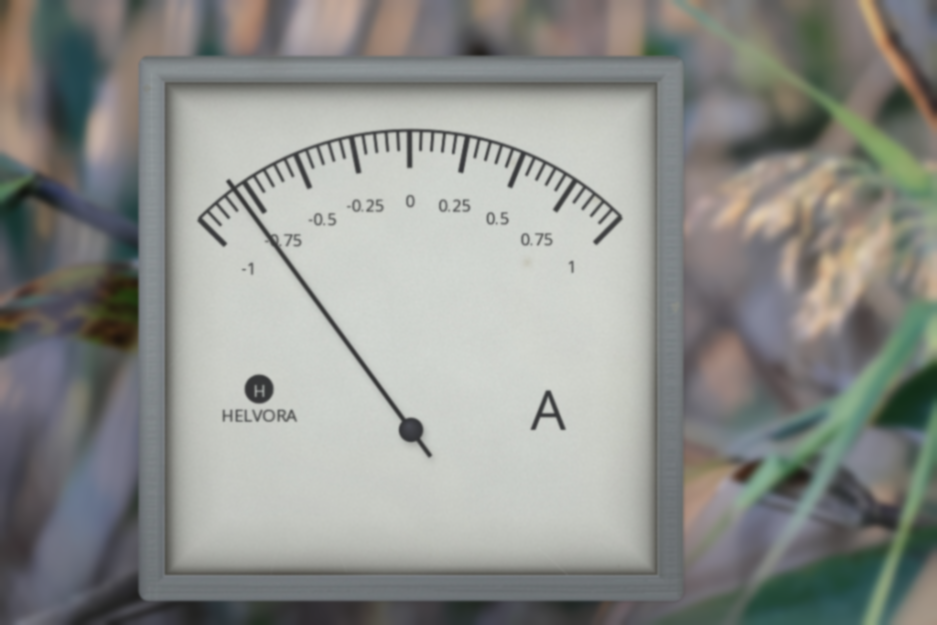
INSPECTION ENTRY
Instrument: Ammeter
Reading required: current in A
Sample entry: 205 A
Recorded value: -0.8 A
